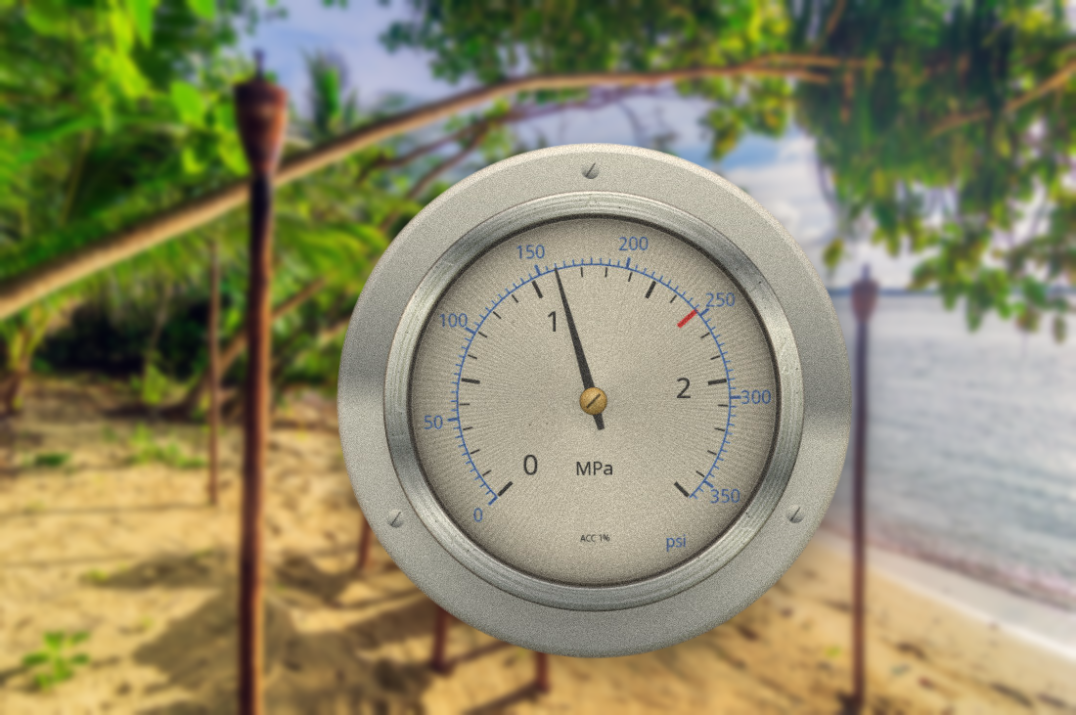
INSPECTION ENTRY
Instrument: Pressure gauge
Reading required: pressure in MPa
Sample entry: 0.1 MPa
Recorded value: 1.1 MPa
